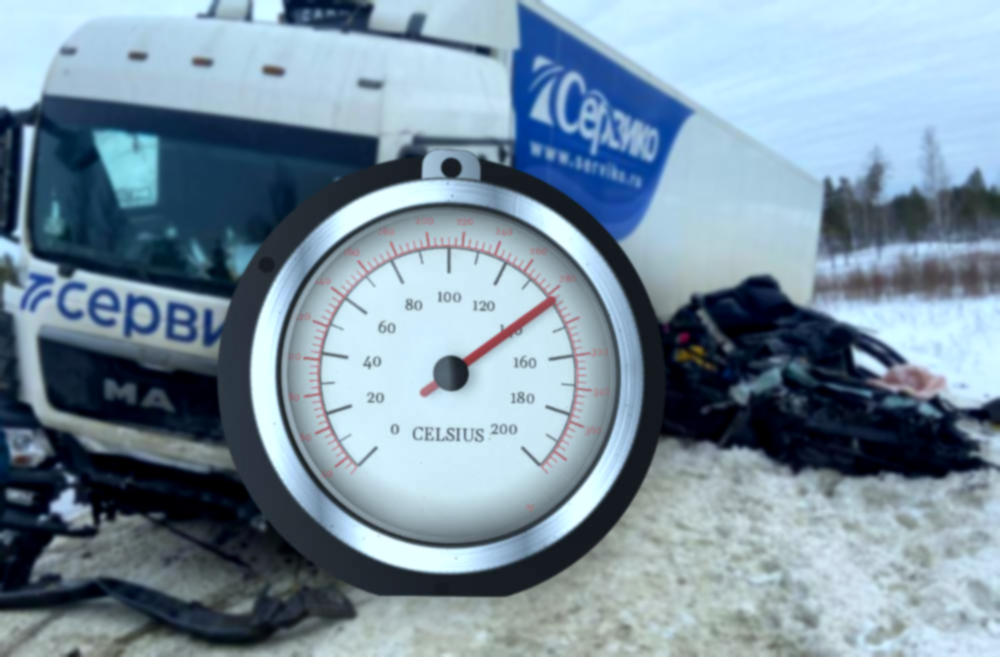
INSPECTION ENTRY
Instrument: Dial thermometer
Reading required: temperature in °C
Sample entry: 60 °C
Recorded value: 140 °C
